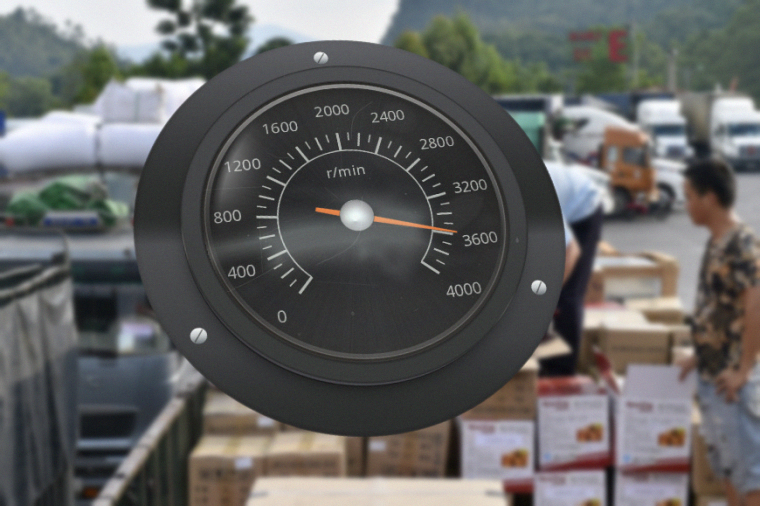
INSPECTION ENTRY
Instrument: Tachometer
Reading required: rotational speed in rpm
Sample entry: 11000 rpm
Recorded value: 3600 rpm
